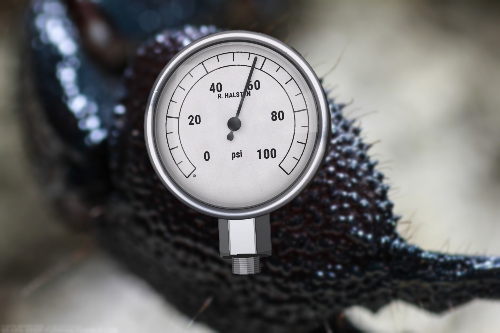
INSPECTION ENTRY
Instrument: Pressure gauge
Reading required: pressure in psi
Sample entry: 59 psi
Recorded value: 57.5 psi
